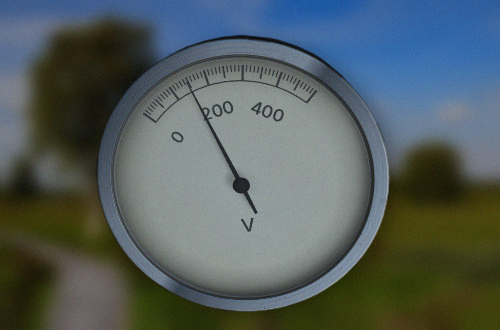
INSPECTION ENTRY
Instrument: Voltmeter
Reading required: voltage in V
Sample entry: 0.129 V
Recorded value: 150 V
